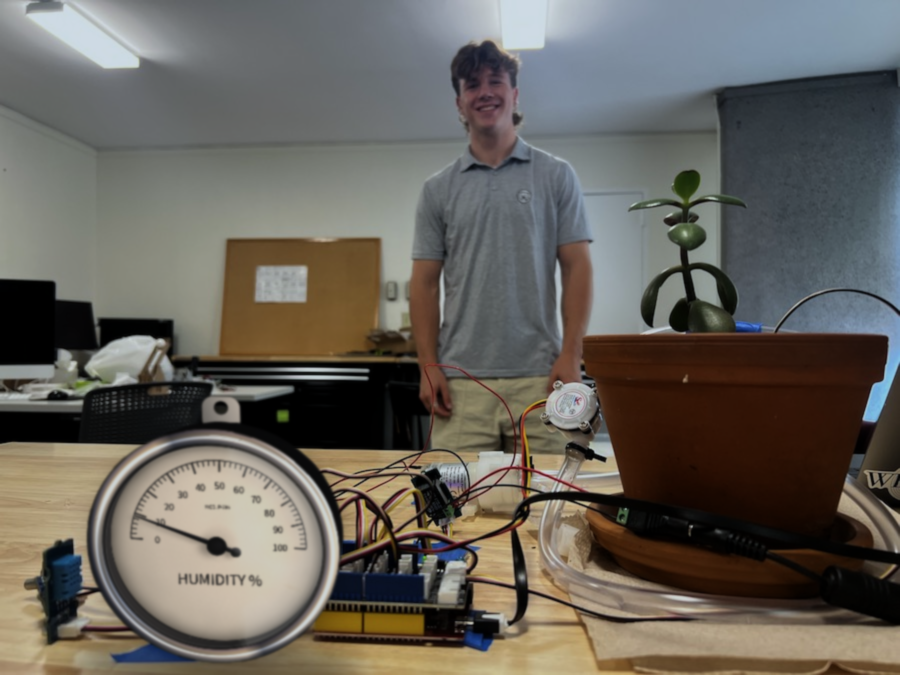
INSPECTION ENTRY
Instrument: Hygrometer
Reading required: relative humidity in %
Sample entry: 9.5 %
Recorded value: 10 %
